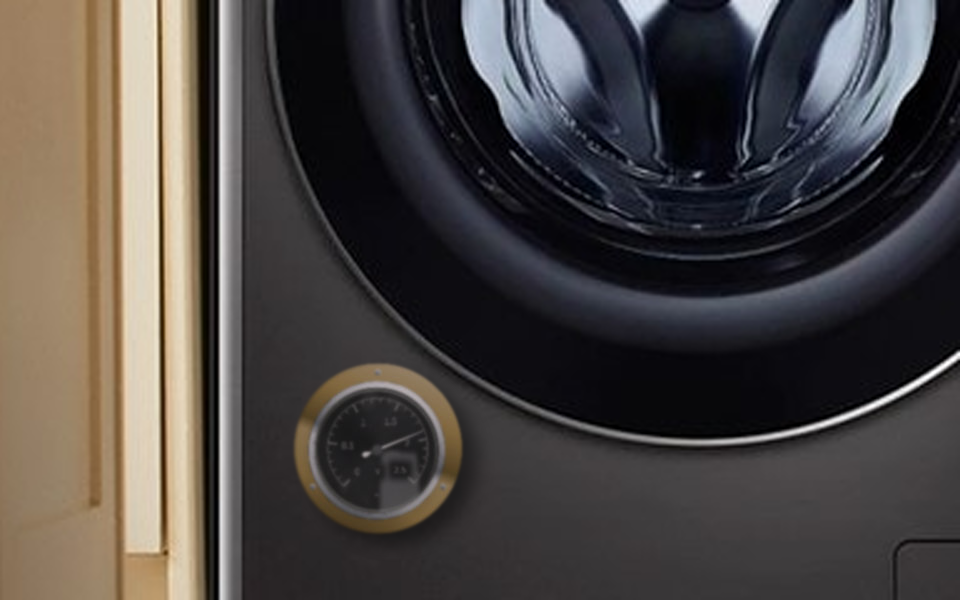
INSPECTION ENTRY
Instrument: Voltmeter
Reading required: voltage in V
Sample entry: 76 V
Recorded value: 1.9 V
